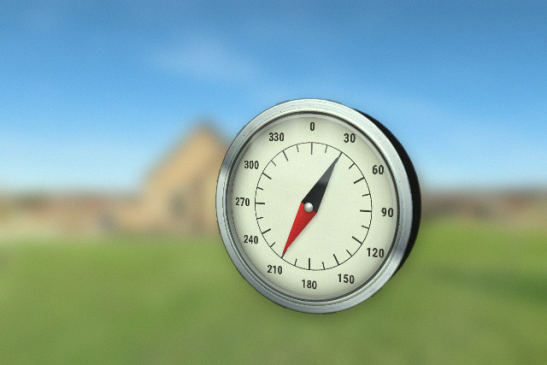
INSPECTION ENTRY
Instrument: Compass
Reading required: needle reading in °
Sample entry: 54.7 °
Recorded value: 210 °
